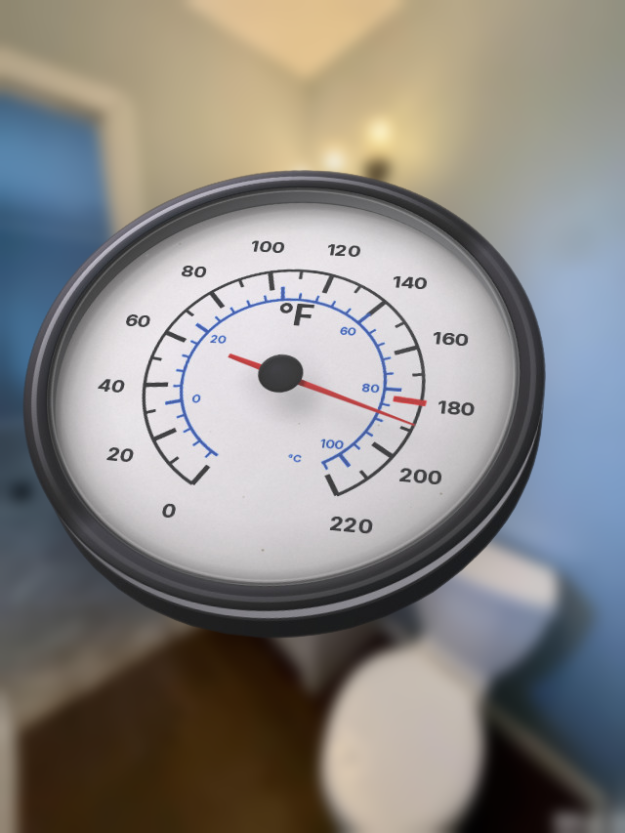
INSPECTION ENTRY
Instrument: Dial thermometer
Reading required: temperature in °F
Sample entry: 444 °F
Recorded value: 190 °F
